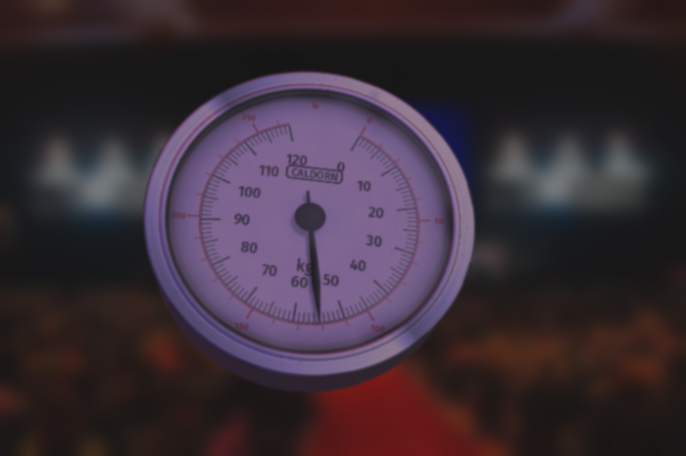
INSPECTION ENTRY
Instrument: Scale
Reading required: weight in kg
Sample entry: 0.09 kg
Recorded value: 55 kg
